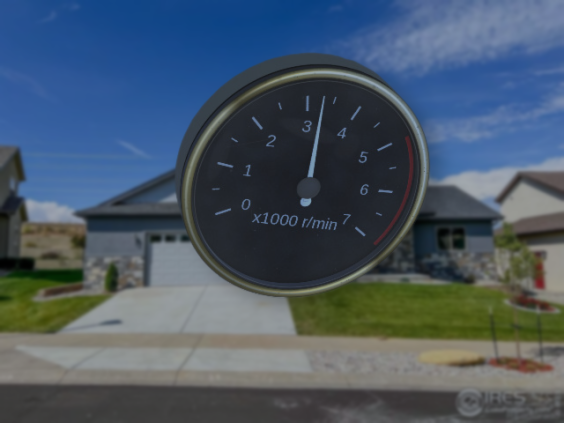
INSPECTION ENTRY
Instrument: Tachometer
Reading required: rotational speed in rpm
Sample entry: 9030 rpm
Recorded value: 3250 rpm
